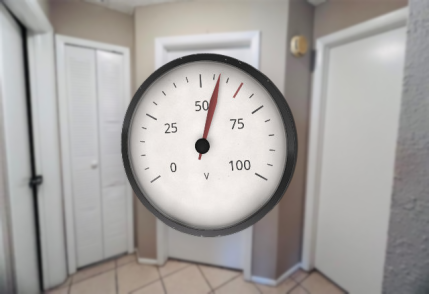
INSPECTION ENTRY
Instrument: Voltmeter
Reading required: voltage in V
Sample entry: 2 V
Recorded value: 57.5 V
